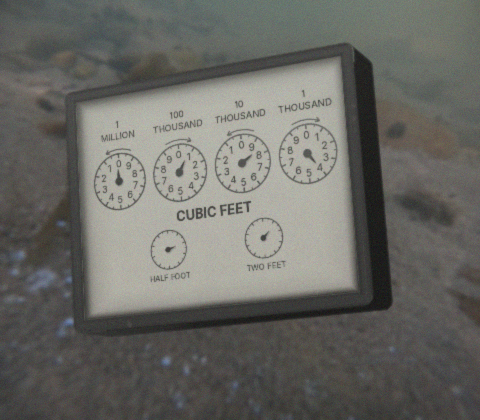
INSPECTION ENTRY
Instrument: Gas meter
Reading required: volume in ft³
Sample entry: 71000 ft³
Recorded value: 8400 ft³
